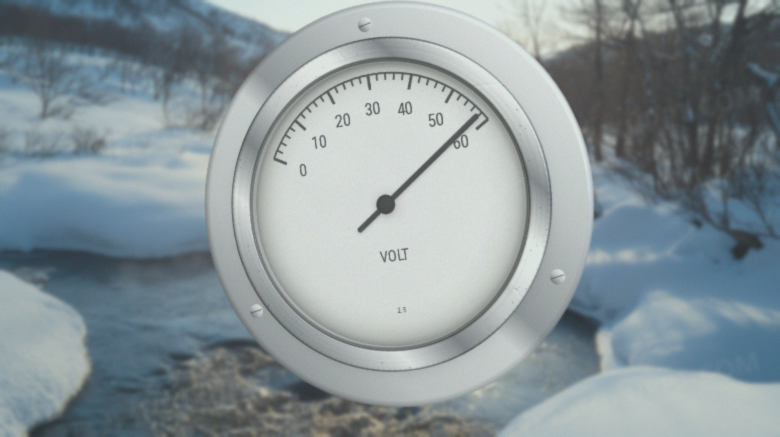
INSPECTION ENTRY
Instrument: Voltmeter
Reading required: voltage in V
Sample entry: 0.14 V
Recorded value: 58 V
